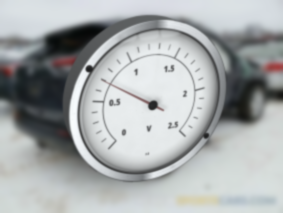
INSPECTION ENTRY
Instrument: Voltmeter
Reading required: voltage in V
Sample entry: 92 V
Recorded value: 0.7 V
